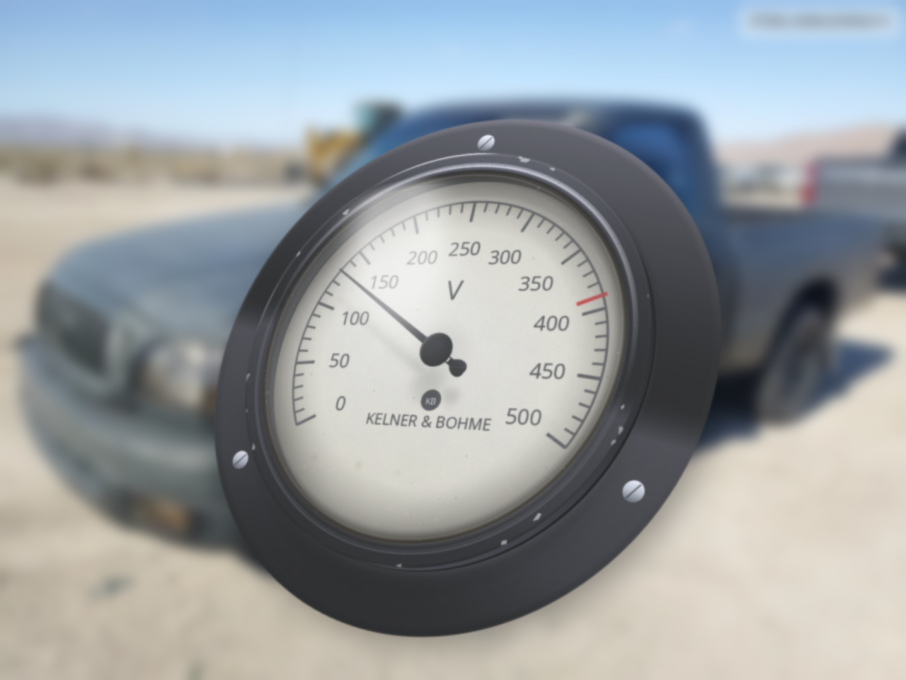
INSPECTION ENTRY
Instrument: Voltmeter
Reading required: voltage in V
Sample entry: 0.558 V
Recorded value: 130 V
